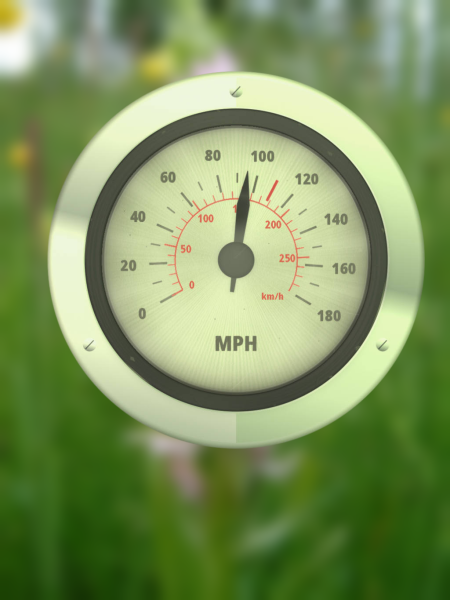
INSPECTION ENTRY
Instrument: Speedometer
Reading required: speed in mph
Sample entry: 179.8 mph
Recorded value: 95 mph
